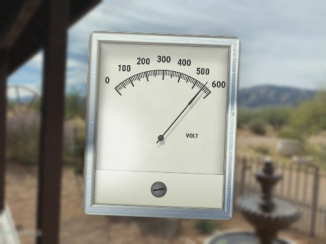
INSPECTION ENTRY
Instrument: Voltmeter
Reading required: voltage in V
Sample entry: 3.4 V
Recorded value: 550 V
